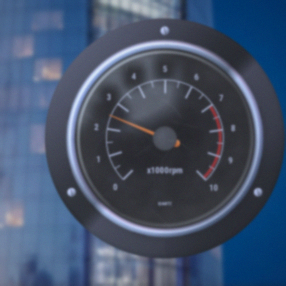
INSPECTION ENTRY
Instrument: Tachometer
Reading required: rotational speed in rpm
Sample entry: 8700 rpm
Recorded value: 2500 rpm
